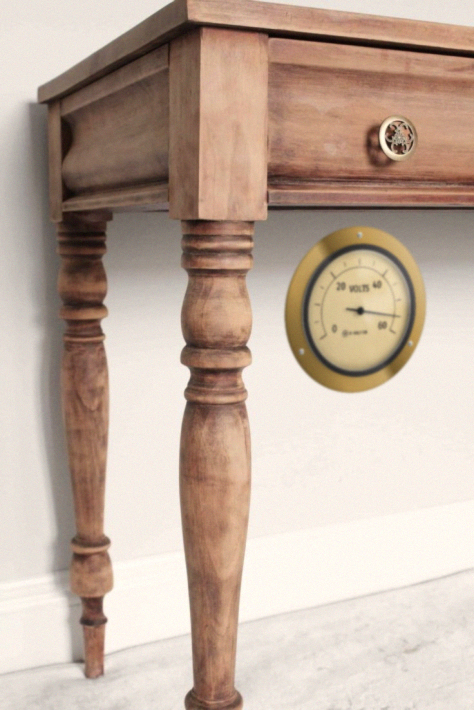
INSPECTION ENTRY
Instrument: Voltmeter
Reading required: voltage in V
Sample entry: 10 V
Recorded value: 55 V
